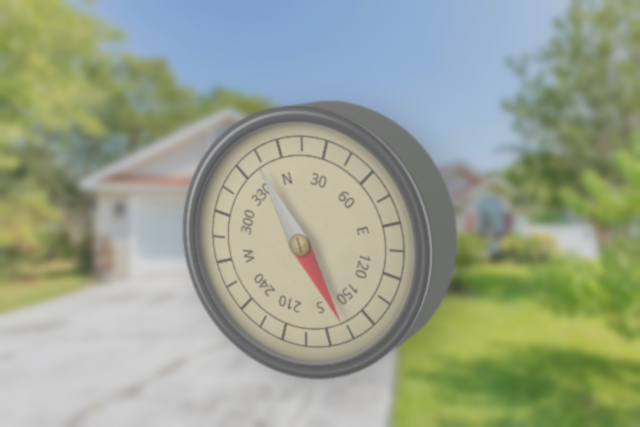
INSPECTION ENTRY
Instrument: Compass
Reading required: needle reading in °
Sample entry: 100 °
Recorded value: 165 °
